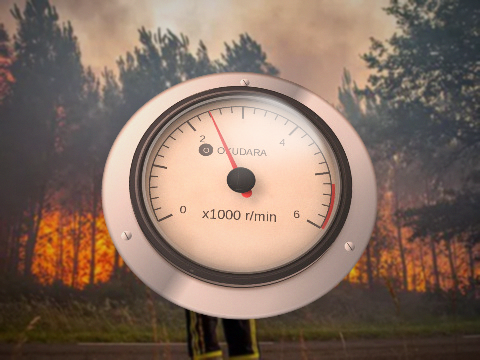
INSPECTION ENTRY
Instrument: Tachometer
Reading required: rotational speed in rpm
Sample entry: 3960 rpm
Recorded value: 2400 rpm
